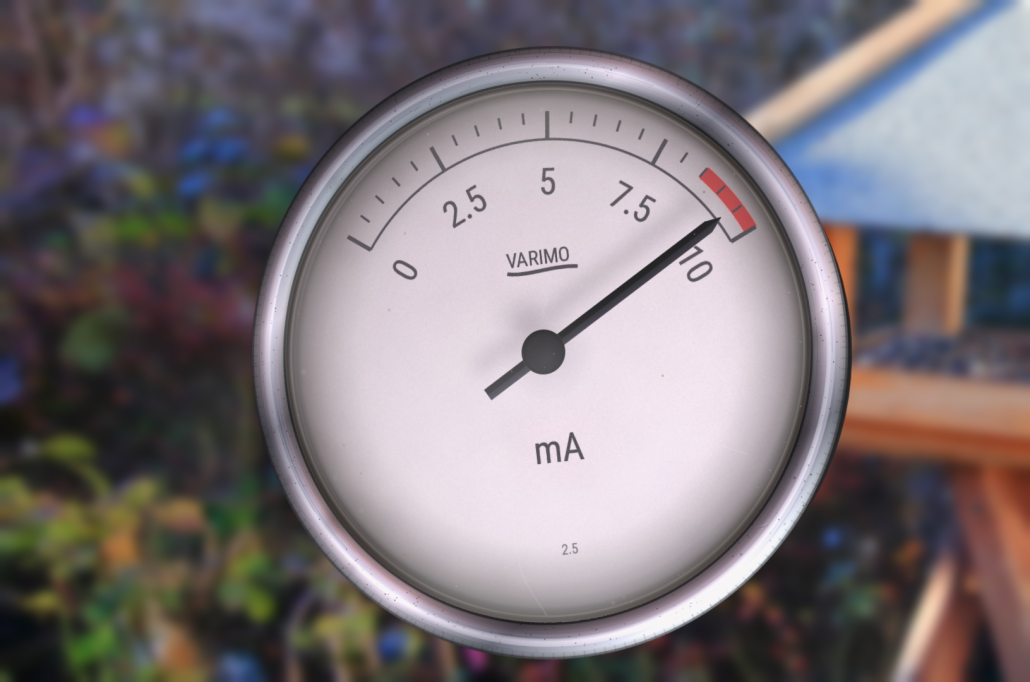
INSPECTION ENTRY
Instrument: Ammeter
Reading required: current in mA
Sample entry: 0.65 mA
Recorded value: 9.5 mA
